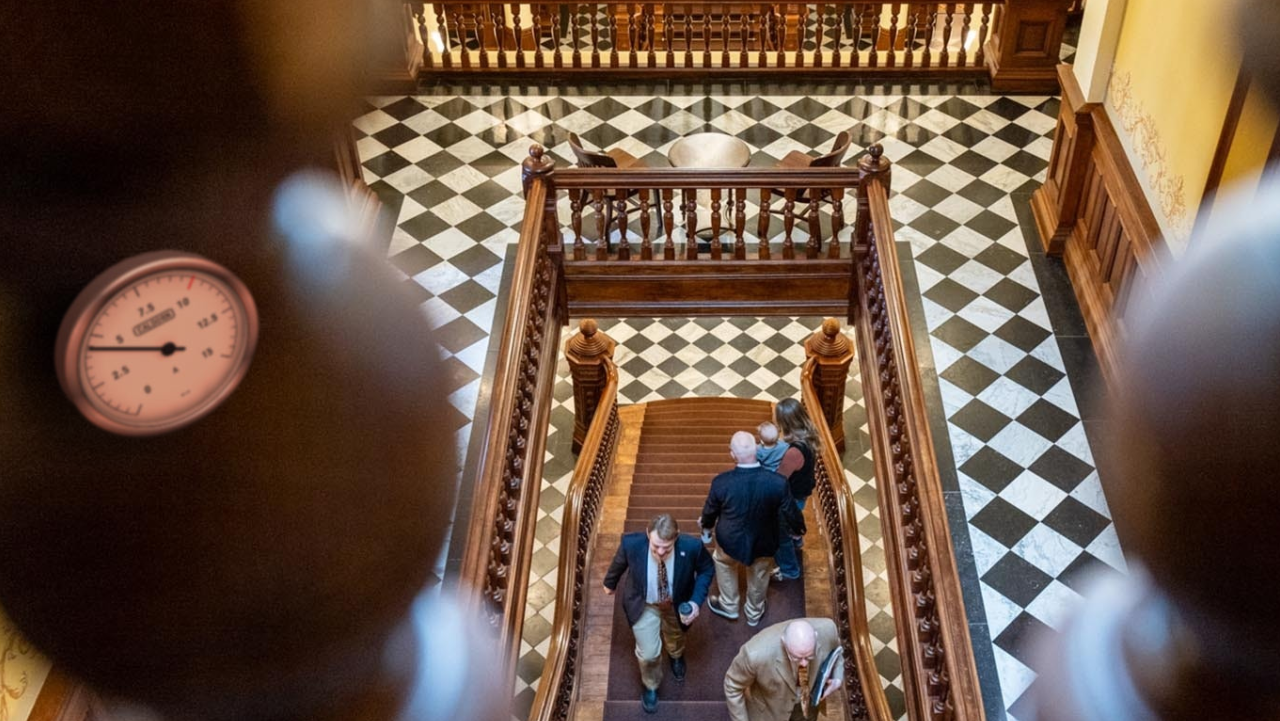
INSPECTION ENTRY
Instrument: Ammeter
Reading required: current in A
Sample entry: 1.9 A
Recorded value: 4.5 A
